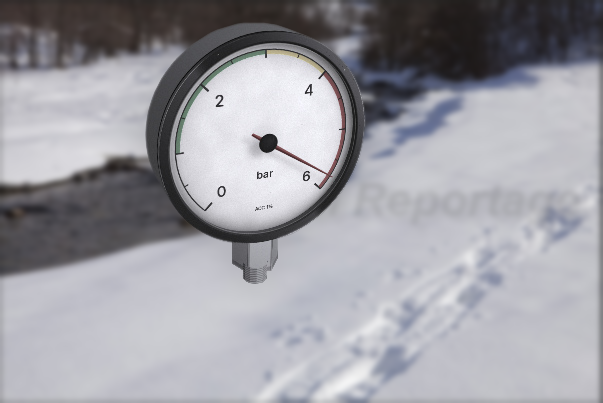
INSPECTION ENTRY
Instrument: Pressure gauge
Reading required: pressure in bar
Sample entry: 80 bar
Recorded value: 5.75 bar
